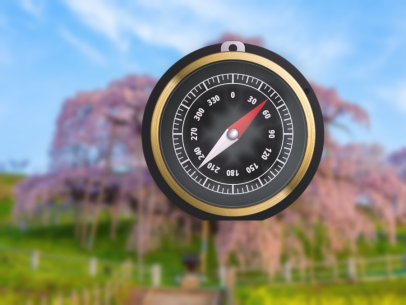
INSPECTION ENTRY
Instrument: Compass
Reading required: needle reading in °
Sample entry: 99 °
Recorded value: 45 °
